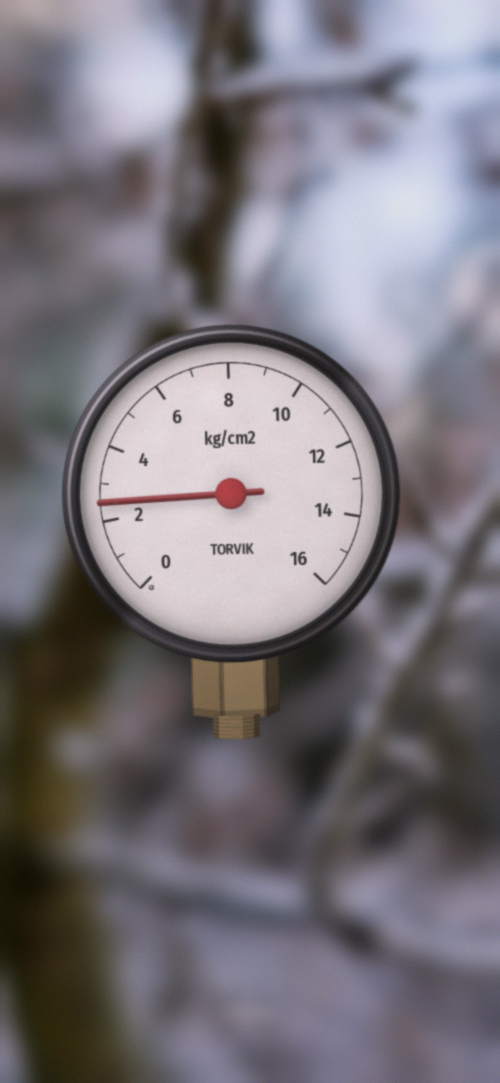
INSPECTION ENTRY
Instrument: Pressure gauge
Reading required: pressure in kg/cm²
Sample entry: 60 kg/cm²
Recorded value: 2.5 kg/cm²
